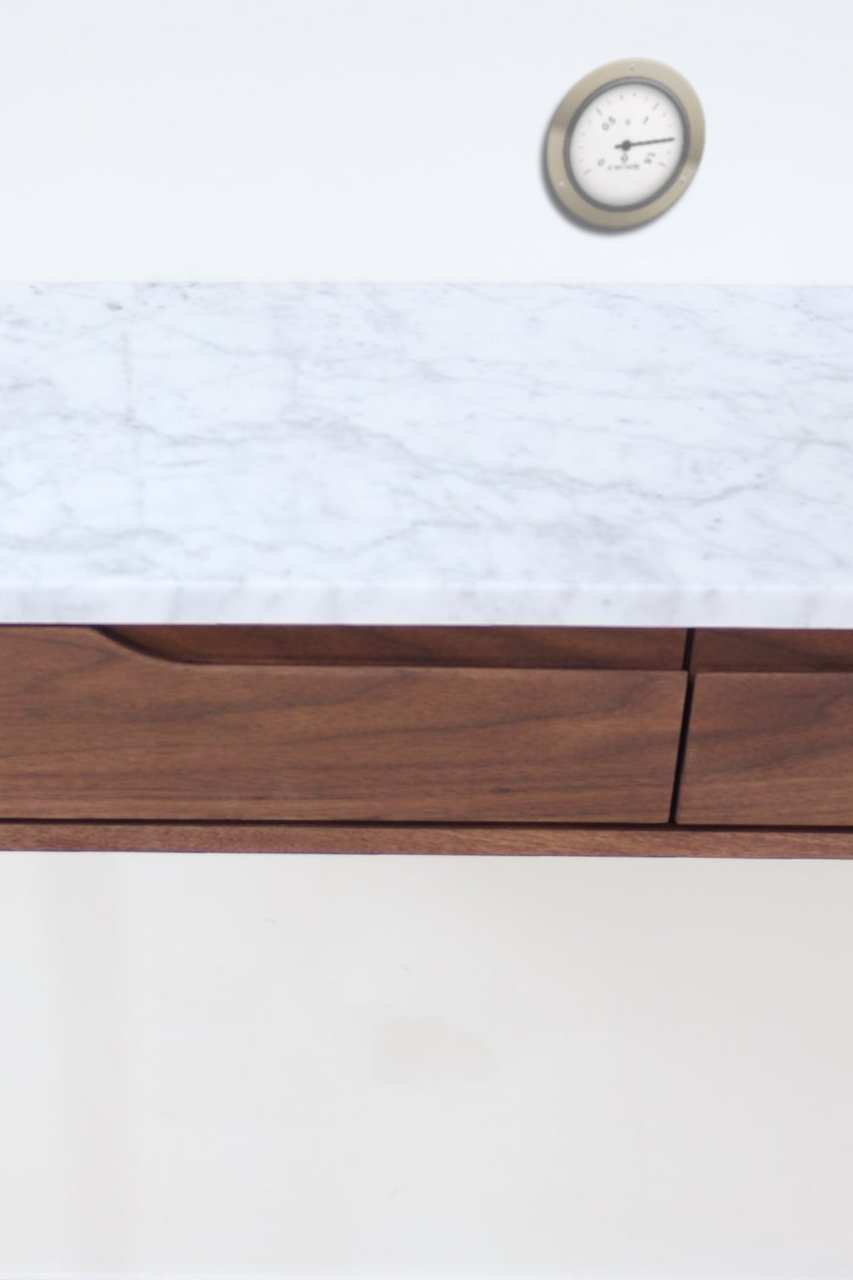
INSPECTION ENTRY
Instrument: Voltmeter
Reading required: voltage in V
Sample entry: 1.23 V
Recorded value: 1.3 V
